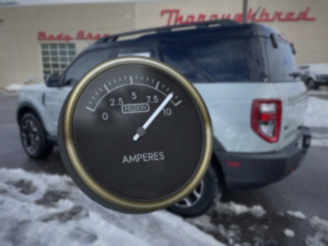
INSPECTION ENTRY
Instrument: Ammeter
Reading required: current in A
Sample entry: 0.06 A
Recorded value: 9 A
